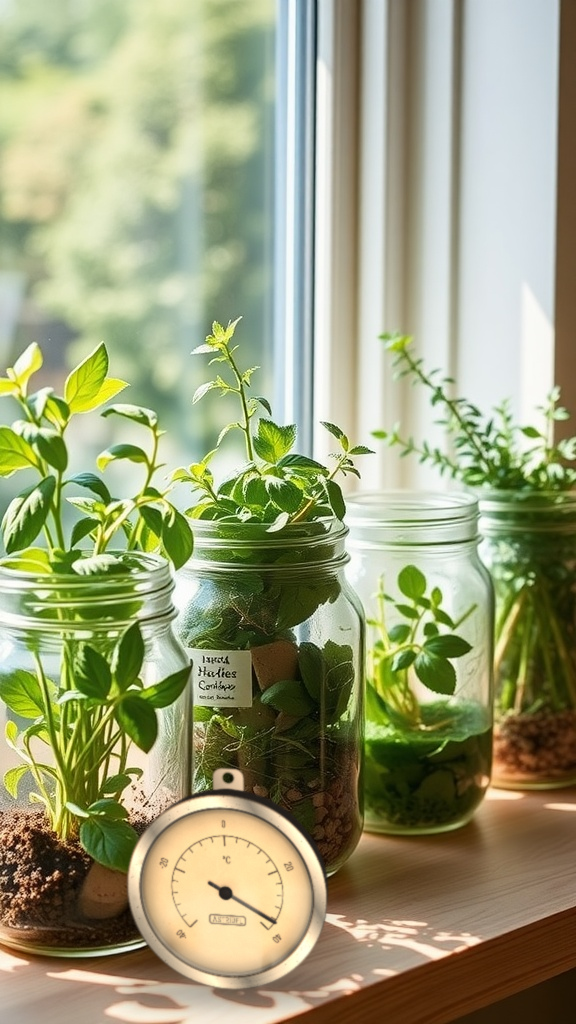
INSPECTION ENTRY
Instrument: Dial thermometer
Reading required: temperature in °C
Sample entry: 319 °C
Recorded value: 36 °C
